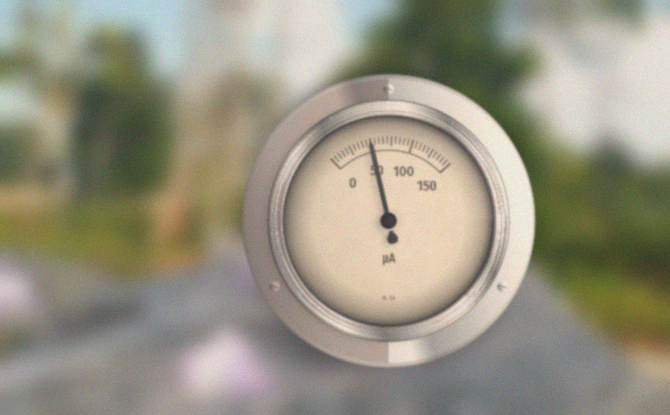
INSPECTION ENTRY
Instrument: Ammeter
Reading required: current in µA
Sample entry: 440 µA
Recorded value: 50 µA
